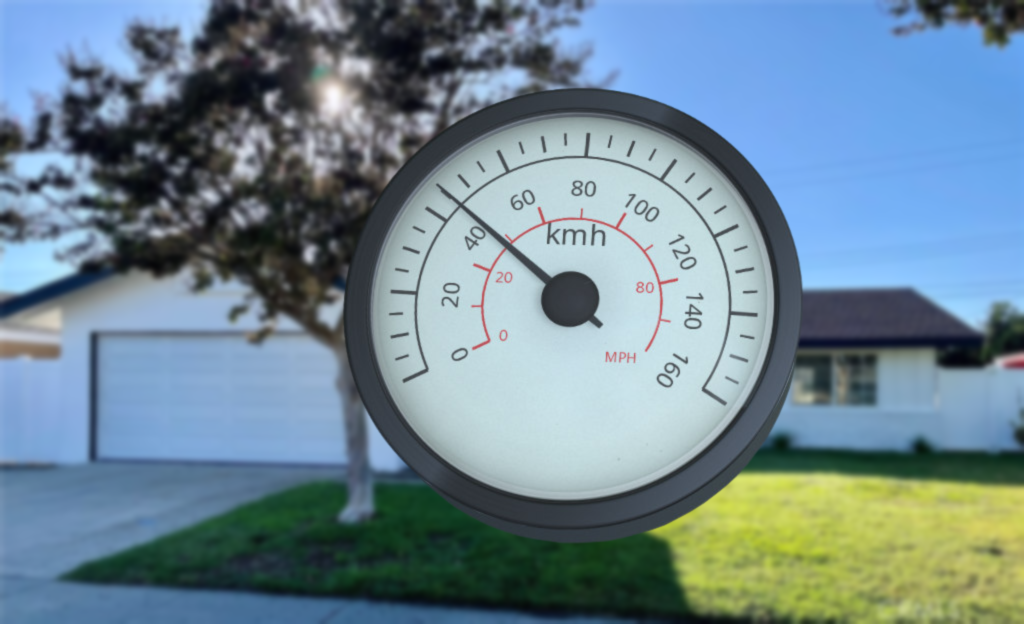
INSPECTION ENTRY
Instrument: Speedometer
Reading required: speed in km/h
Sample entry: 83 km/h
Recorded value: 45 km/h
